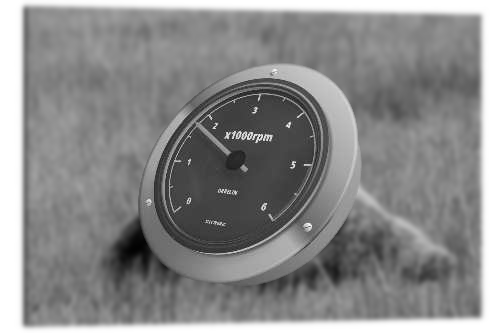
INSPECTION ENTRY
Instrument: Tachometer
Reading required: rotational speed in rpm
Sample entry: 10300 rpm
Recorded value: 1750 rpm
